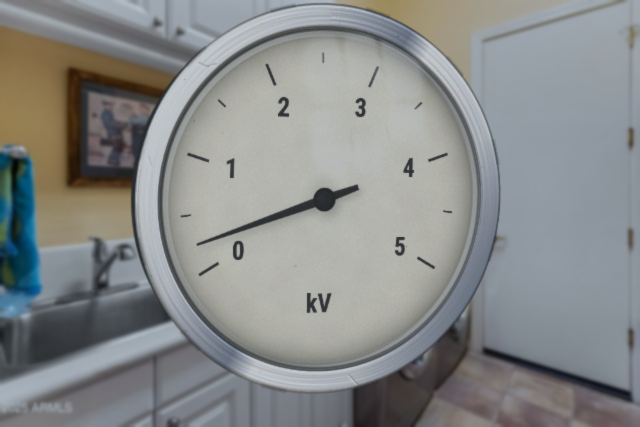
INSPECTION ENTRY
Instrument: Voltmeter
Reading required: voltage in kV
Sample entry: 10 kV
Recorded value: 0.25 kV
